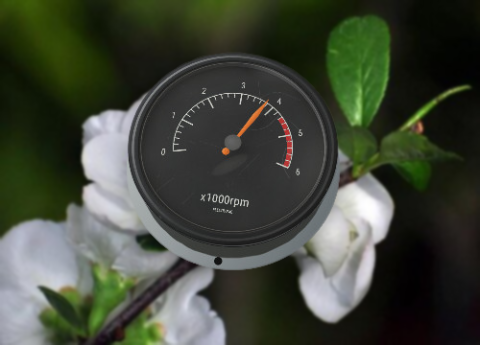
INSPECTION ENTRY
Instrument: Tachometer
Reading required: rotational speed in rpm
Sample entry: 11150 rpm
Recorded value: 3800 rpm
